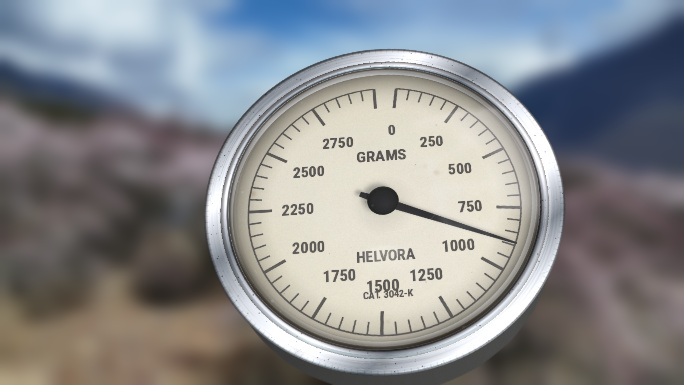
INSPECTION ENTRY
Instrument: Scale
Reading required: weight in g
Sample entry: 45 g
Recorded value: 900 g
